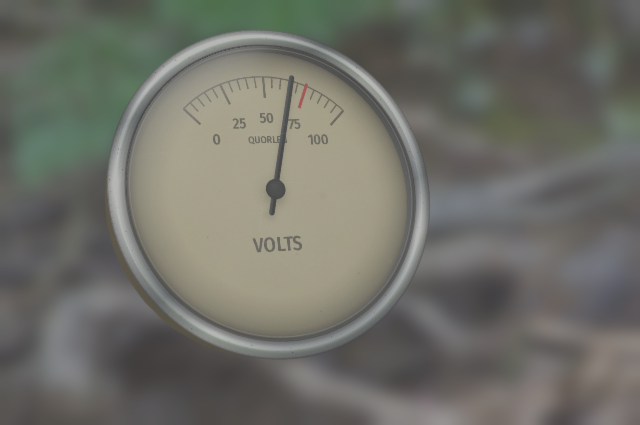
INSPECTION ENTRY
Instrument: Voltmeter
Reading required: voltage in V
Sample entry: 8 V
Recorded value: 65 V
